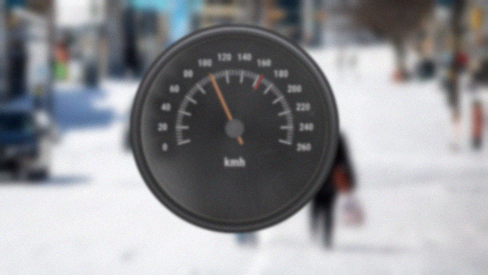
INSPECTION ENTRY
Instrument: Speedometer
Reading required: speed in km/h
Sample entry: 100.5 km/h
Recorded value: 100 km/h
